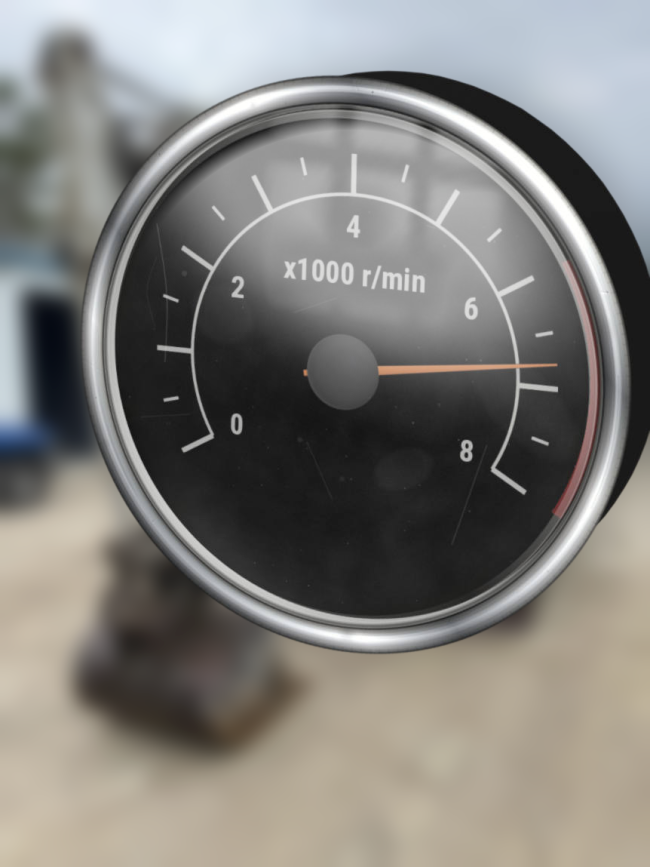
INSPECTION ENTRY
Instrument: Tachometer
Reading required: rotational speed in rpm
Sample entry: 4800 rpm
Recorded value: 6750 rpm
